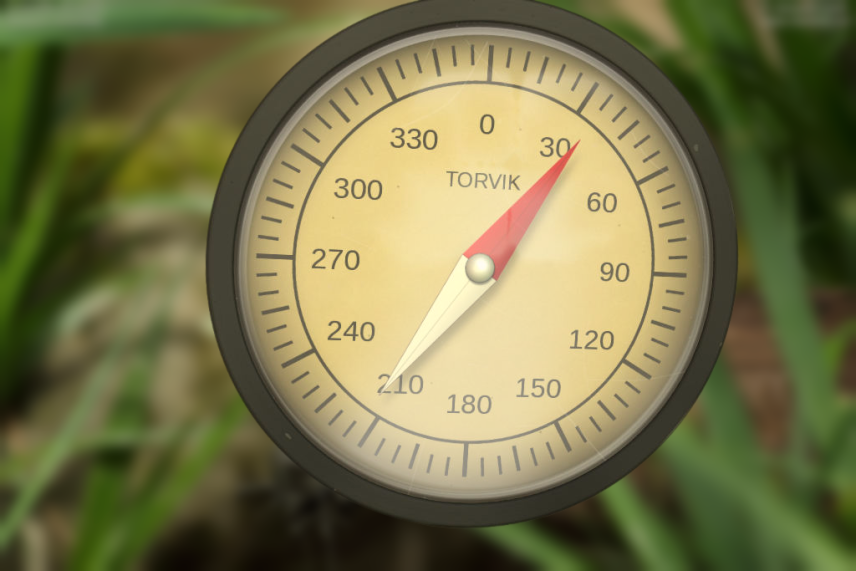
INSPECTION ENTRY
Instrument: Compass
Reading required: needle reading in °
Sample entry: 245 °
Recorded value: 35 °
